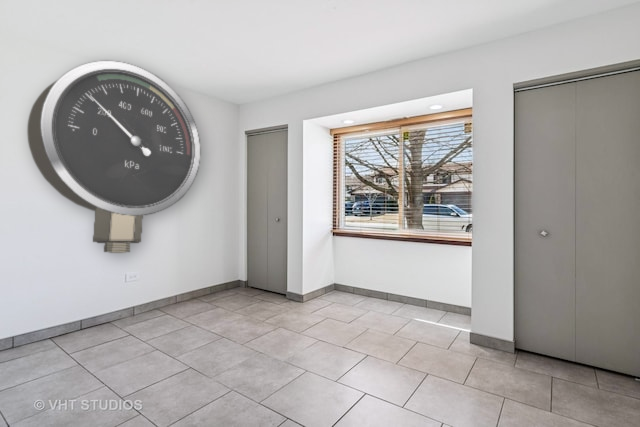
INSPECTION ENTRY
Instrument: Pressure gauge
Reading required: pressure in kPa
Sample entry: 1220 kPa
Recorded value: 200 kPa
